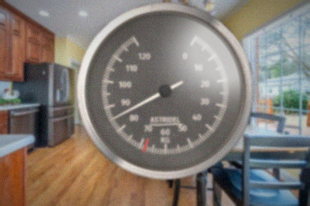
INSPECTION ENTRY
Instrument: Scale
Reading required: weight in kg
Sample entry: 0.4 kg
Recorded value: 85 kg
